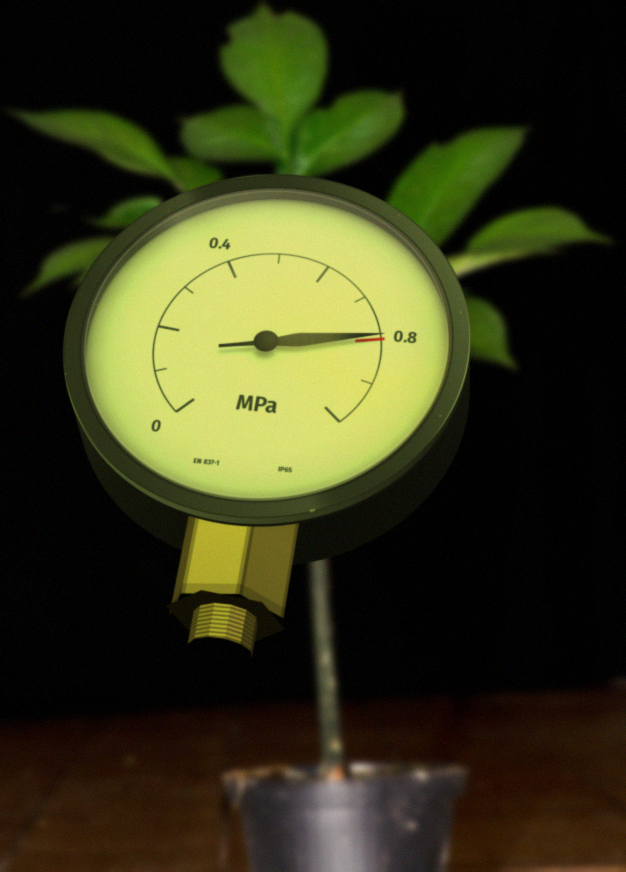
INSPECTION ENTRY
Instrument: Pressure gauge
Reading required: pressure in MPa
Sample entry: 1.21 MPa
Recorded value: 0.8 MPa
